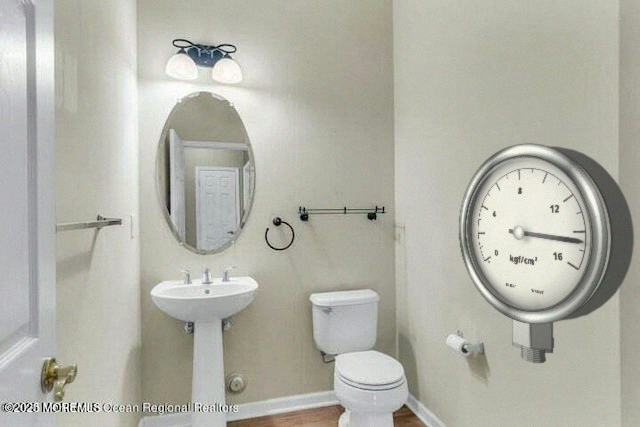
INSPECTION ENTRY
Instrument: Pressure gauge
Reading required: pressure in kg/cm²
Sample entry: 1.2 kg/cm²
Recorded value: 14.5 kg/cm²
